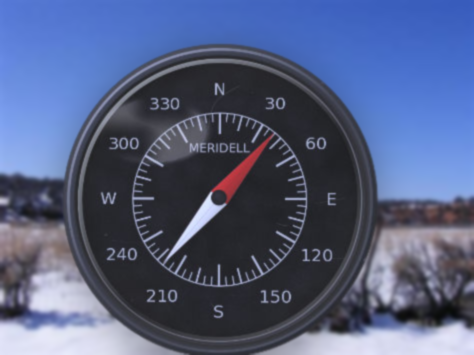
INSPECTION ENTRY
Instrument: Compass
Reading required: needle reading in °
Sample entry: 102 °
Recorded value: 40 °
